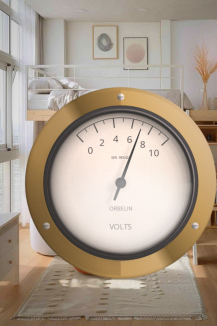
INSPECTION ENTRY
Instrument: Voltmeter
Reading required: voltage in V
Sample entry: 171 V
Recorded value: 7 V
